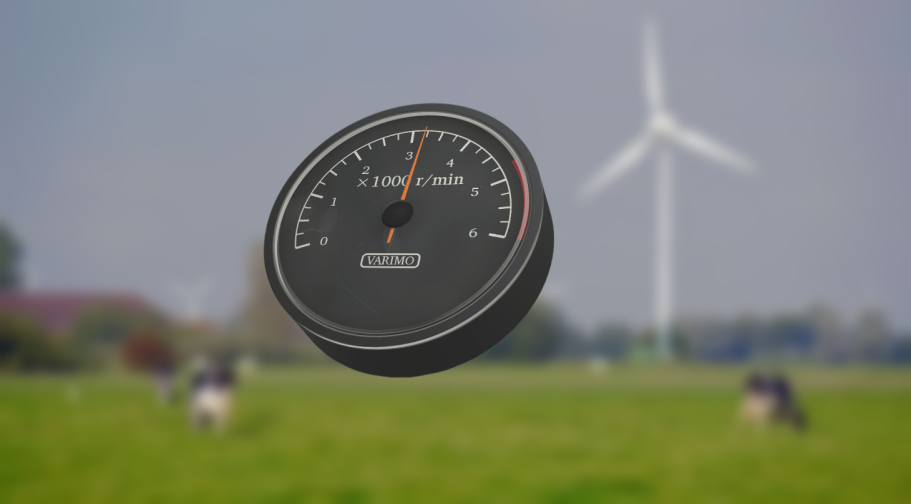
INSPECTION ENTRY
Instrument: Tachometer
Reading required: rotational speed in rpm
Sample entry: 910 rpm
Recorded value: 3250 rpm
